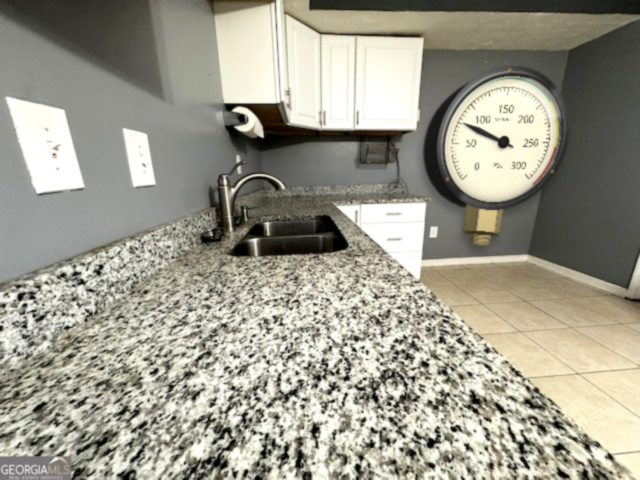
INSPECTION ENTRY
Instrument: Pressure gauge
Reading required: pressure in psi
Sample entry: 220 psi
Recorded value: 75 psi
